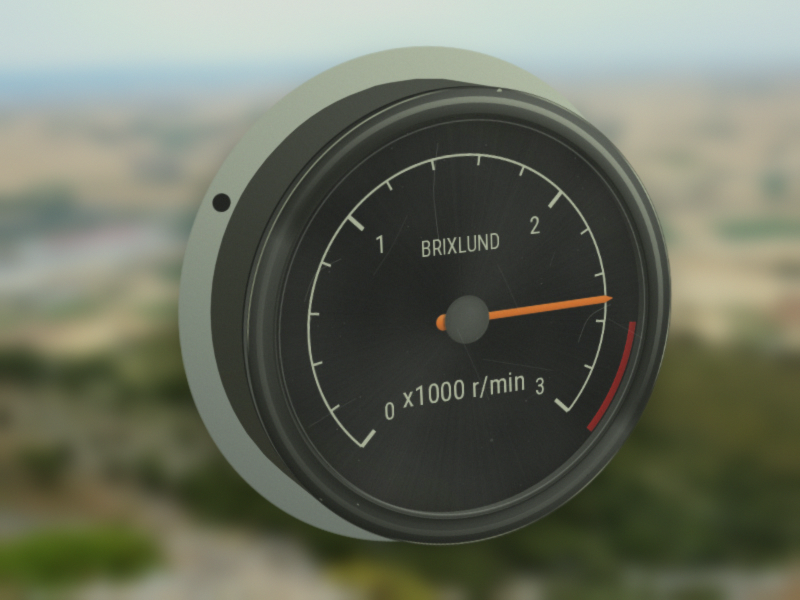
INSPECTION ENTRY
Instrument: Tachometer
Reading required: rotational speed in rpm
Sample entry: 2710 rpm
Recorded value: 2500 rpm
